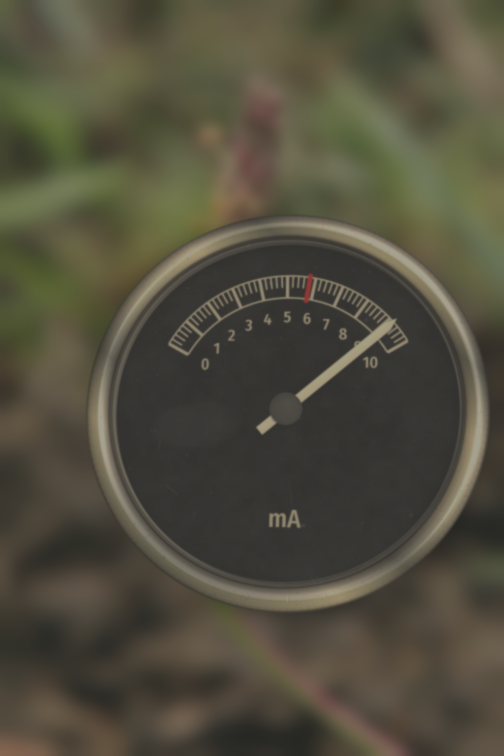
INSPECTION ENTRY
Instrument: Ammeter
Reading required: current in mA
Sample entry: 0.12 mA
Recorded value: 9.2 mA
